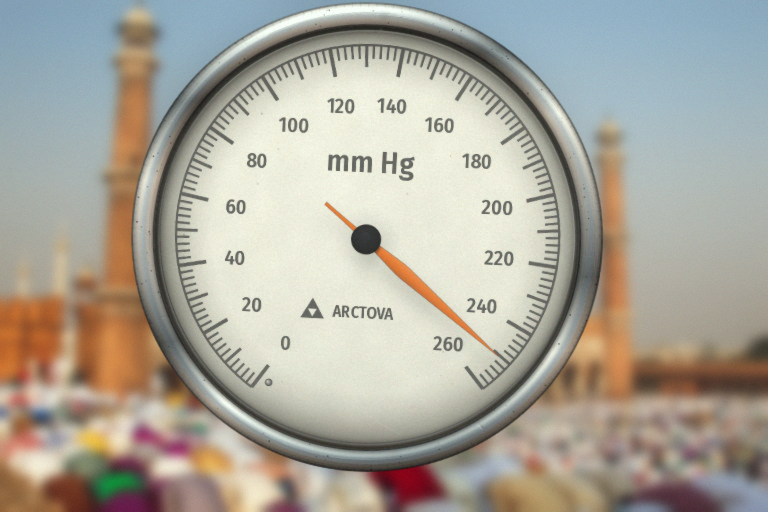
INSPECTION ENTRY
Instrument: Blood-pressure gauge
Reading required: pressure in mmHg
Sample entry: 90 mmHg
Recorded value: 250 mmHg
